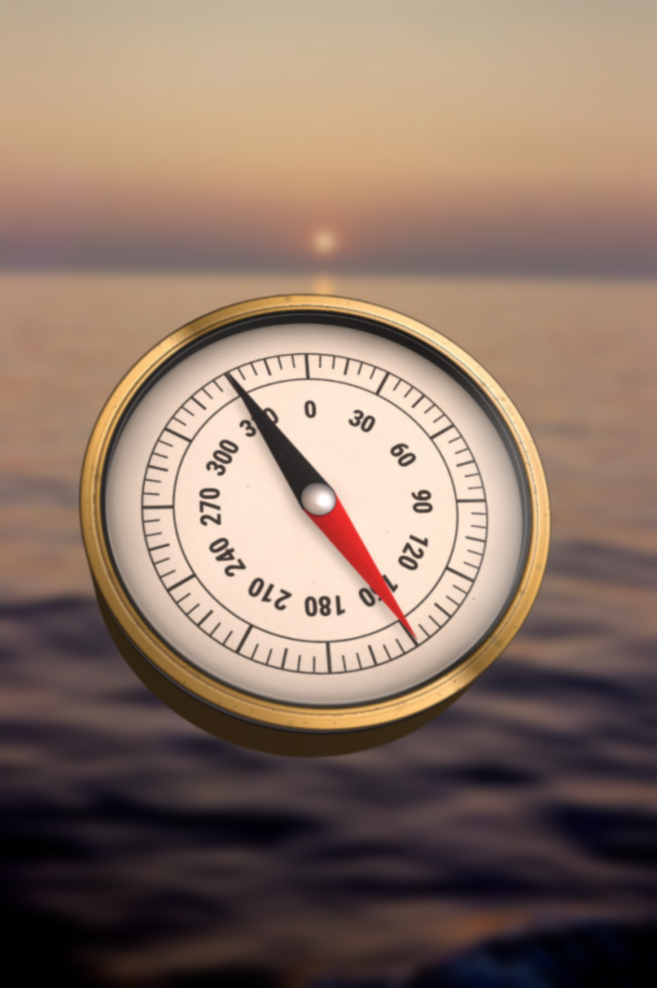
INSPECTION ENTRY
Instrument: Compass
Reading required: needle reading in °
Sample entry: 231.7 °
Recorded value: 150 °
